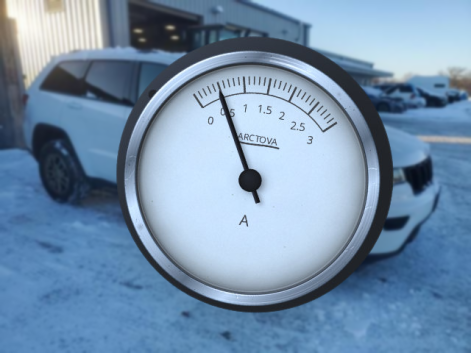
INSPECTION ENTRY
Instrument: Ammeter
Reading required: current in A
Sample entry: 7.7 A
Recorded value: 0.5 A
